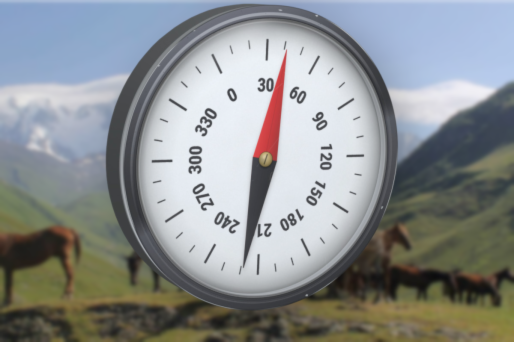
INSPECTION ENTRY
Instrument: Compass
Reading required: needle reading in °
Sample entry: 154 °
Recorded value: 40 °
